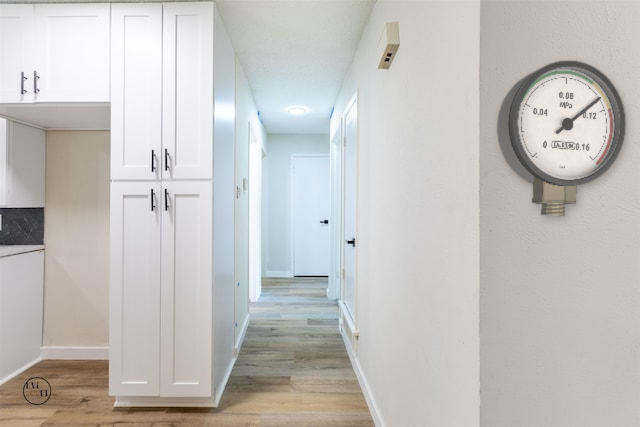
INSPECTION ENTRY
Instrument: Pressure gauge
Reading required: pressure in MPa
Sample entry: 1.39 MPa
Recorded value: 0.11 MPa
